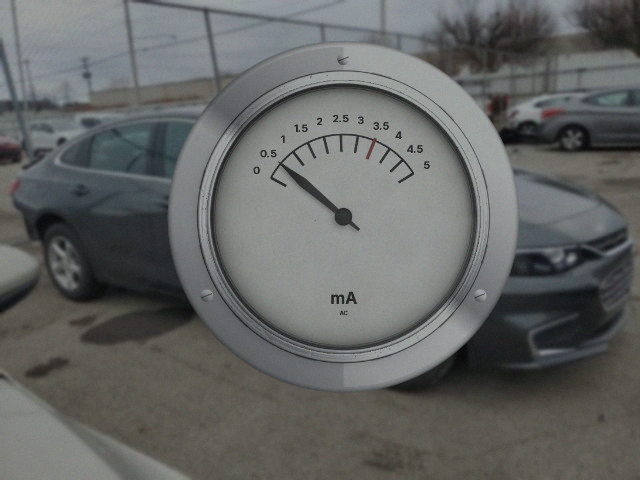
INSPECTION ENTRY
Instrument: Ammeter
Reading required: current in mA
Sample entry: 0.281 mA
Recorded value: 0.5 mA
